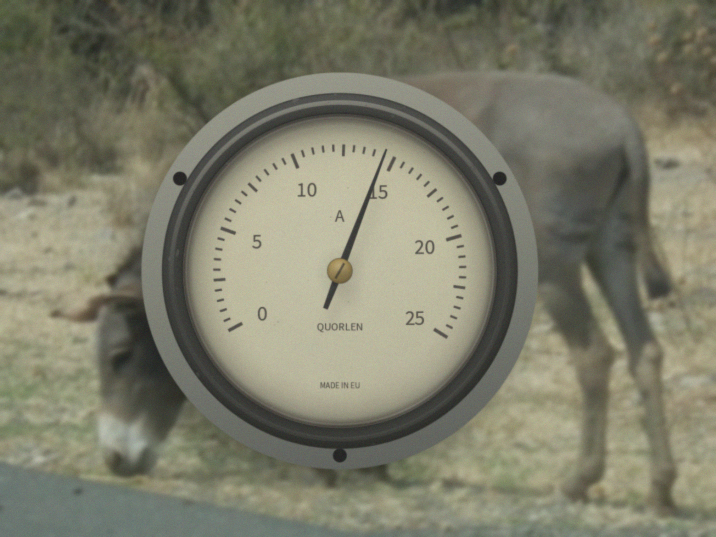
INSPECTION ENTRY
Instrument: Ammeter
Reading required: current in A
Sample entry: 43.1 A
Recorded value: 14.5 A
